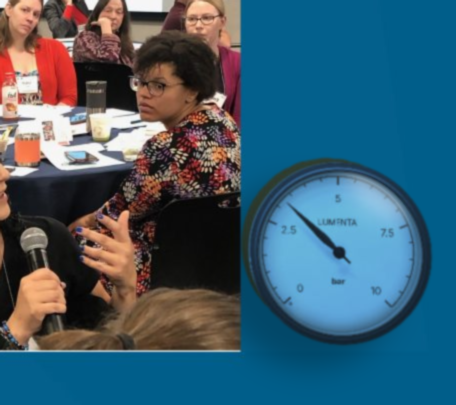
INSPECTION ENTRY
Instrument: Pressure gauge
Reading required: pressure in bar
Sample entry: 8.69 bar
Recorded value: 3.25 bar
